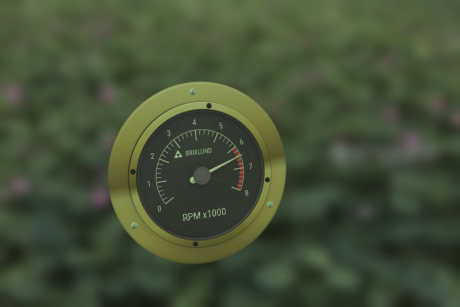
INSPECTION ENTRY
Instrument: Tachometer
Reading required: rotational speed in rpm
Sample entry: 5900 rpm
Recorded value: 6400 rpm
